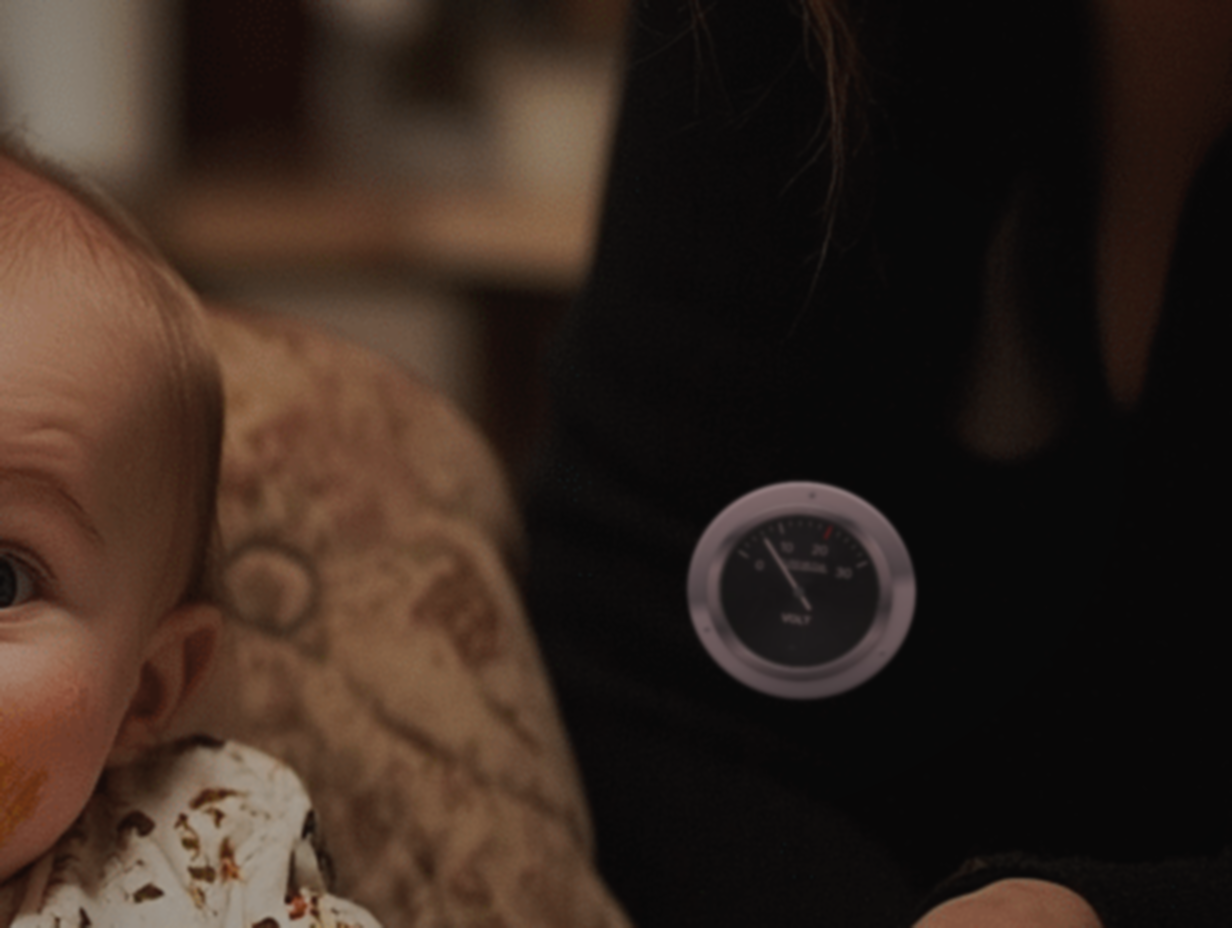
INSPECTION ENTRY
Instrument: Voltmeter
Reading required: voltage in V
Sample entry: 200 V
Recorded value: 6 V
